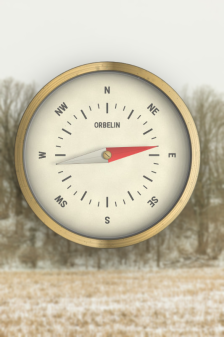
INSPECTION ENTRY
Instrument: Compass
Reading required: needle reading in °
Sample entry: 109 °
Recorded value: 80 °
